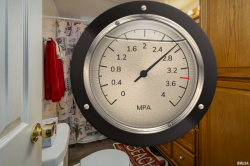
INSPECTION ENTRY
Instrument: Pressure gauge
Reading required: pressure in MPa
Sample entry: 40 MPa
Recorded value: 2.7 MPa
